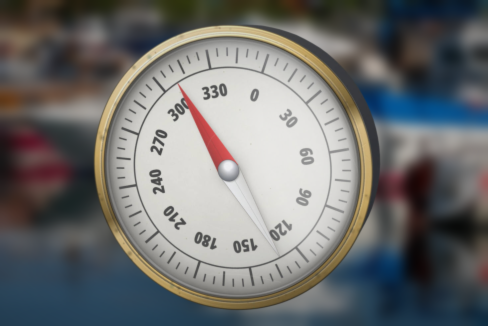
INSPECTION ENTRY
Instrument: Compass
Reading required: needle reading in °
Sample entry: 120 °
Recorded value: 310 °
